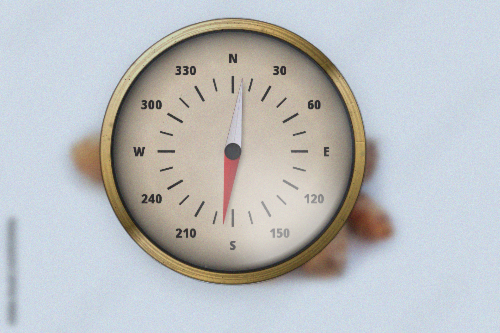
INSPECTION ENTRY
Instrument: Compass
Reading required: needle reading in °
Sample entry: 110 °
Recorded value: 187.5 °
